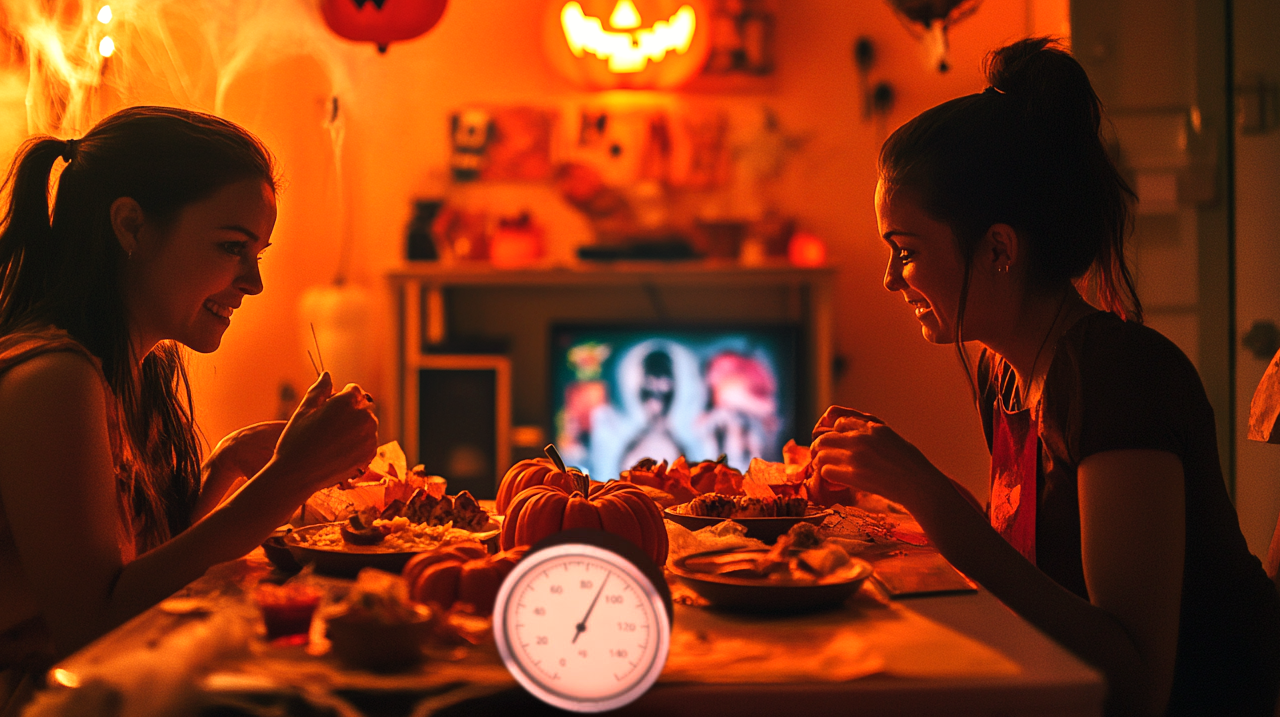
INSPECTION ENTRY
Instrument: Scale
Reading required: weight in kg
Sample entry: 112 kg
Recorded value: 90 kg
